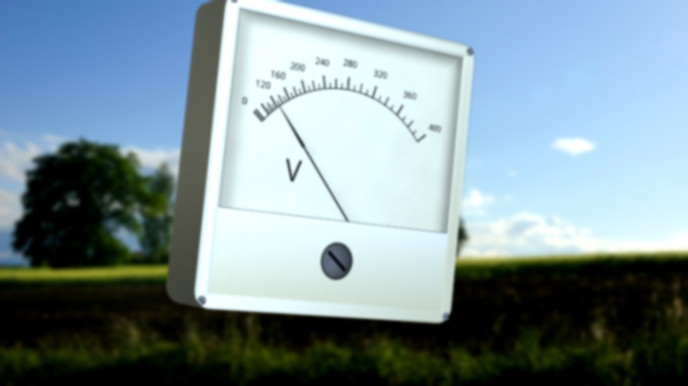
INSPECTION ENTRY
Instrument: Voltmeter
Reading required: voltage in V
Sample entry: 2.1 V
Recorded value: 120 V
